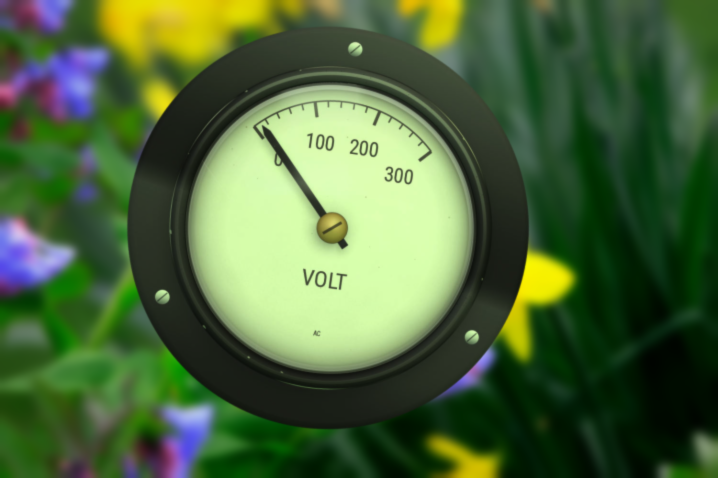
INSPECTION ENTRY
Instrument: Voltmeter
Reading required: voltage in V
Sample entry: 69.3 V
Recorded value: 10 V
